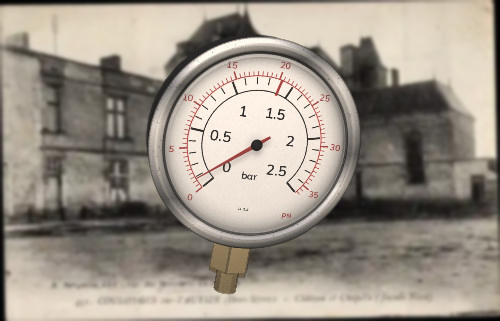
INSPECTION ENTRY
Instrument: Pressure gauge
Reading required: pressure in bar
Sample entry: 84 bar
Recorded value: 0.1 bar
